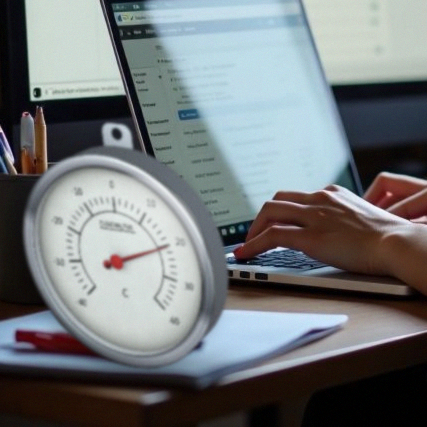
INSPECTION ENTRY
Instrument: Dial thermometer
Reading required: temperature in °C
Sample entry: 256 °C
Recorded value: 20 °C
